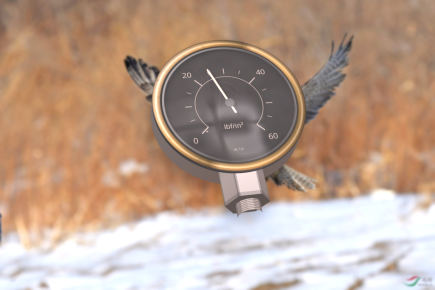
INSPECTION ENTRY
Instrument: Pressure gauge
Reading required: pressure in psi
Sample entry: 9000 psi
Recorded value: 25 psi
